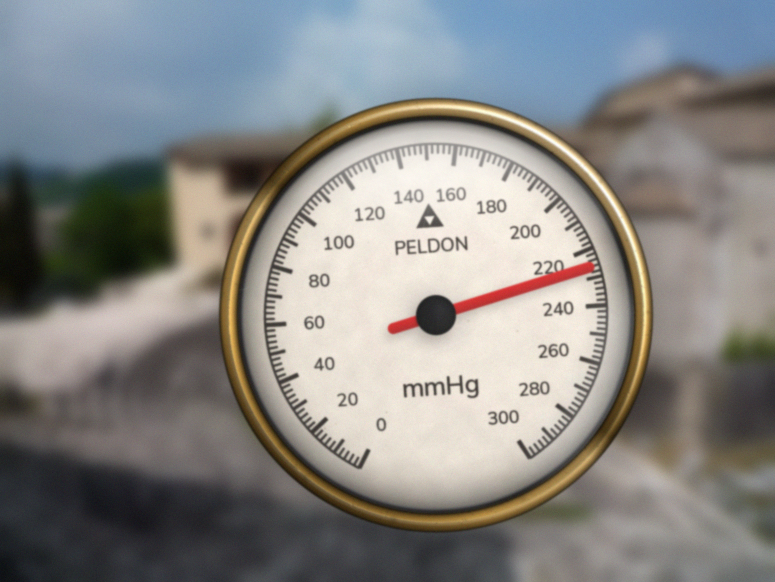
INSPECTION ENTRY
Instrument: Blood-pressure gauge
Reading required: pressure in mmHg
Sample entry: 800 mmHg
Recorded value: 226 mmHg
